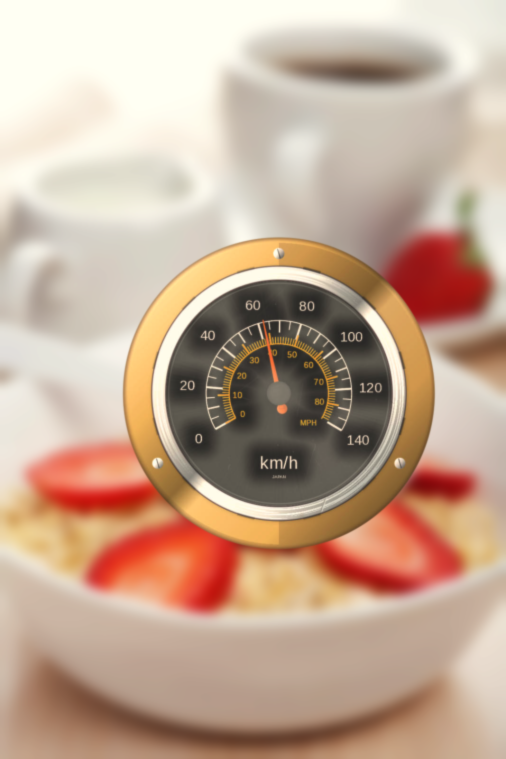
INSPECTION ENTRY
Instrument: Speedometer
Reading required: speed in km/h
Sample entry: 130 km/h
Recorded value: 62.5 km/h
